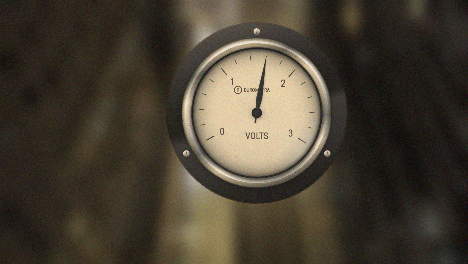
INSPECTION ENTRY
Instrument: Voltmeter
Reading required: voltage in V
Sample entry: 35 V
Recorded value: 1.6 V
